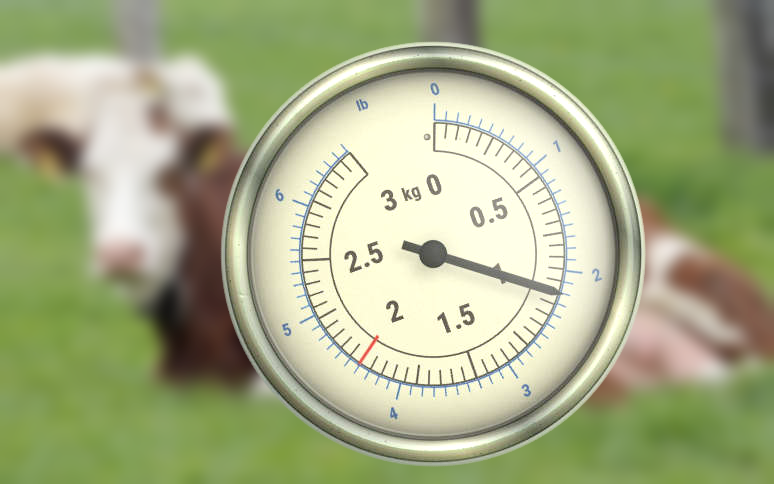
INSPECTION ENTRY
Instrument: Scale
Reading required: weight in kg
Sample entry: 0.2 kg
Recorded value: 1 kg
